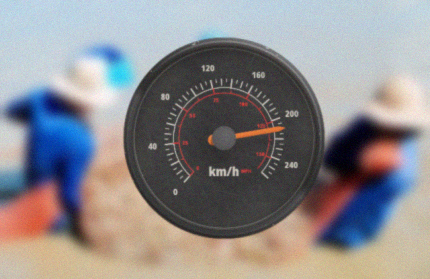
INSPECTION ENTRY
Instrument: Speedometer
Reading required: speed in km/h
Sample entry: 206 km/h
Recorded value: 210 km/h
